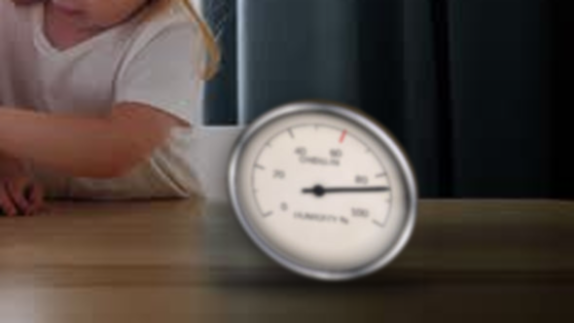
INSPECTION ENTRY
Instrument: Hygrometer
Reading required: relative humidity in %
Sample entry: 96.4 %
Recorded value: 85 %
